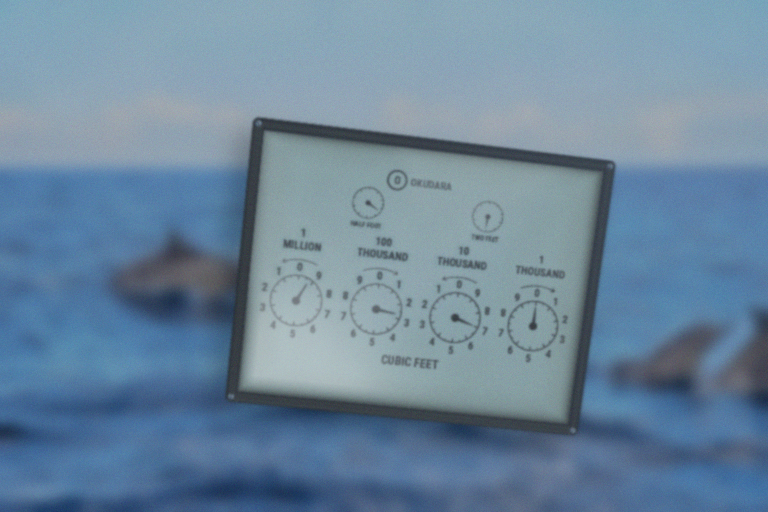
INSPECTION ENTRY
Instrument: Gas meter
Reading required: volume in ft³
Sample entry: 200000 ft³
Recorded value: 927000 ft³
